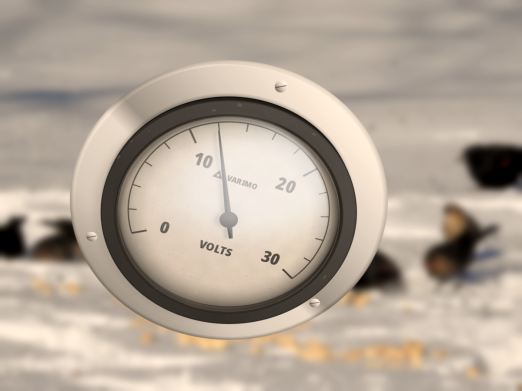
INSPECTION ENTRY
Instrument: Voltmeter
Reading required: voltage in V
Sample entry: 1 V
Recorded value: 12 V
